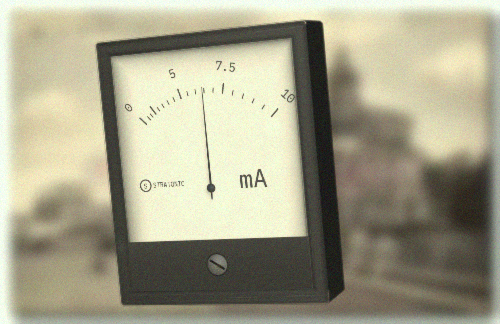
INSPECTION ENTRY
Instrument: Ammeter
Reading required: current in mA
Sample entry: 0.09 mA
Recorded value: 6.5 mA
